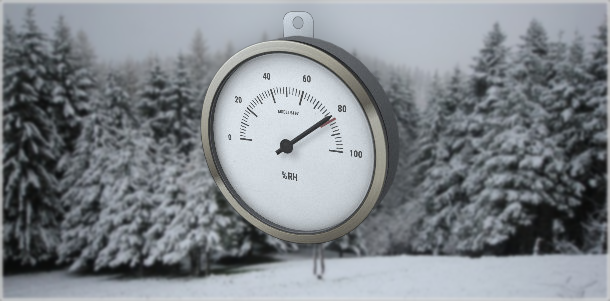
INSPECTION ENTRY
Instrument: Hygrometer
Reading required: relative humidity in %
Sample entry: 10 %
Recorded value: 80 %
